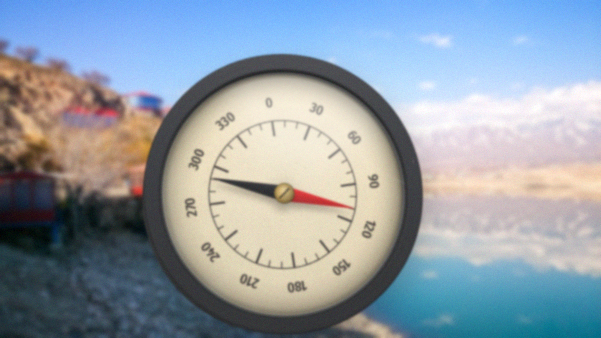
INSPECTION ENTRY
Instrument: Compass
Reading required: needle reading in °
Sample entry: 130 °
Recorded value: 110 °
